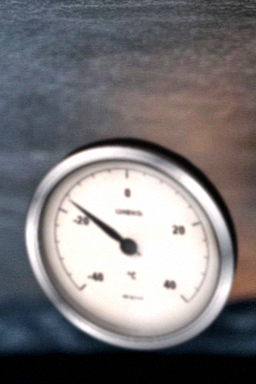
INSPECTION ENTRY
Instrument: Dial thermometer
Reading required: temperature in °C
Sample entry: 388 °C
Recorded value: -16 °C
